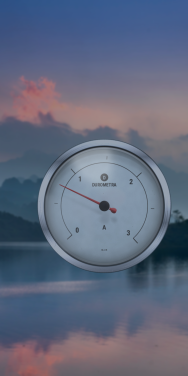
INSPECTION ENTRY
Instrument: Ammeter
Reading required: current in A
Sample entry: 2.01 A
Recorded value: 0.75 A
